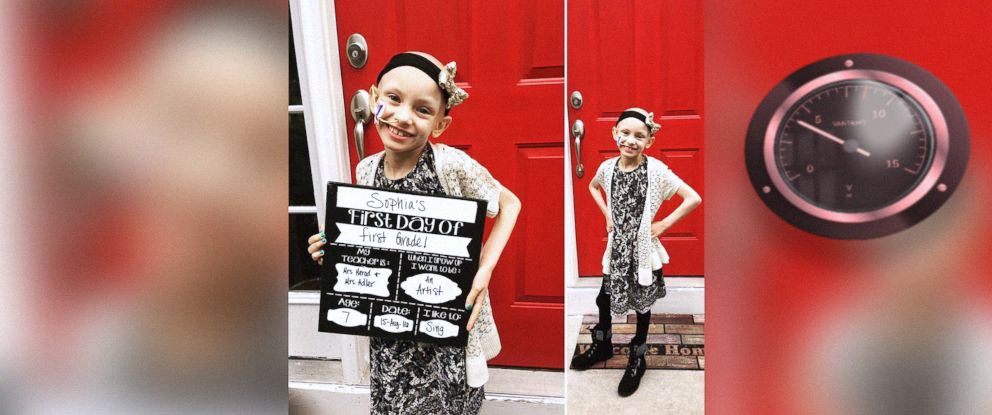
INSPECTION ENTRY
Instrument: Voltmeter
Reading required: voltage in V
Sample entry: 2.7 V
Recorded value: 4 V
